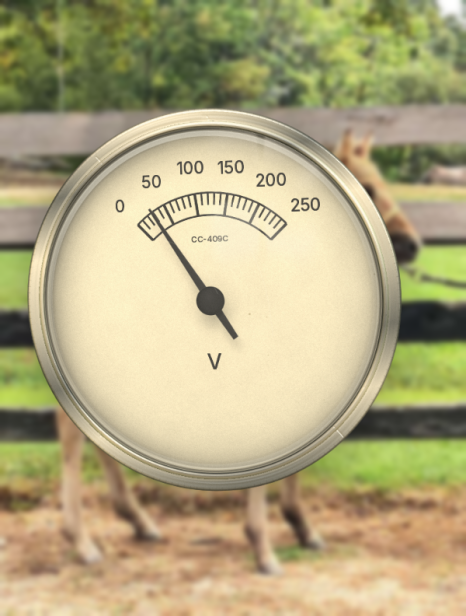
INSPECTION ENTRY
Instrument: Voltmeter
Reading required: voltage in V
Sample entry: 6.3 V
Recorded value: 30 V
